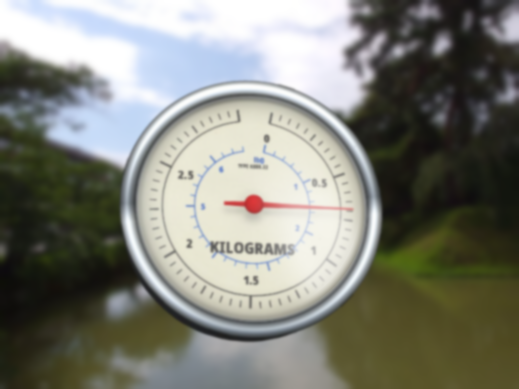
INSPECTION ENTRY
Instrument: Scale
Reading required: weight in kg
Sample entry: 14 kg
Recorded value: 0.7 kg
